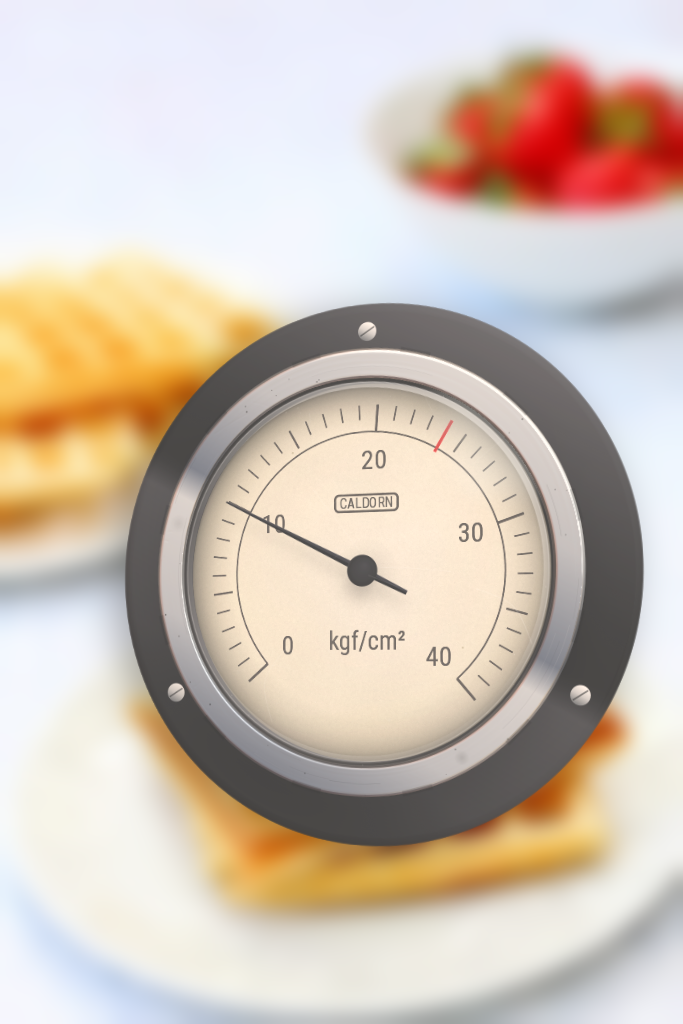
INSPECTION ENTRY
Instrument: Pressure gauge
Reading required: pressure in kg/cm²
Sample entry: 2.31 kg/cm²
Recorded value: 10 kg/cm²
